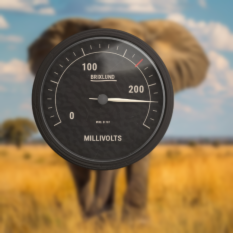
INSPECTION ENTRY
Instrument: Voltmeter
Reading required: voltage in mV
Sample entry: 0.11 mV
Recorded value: 220 mV
